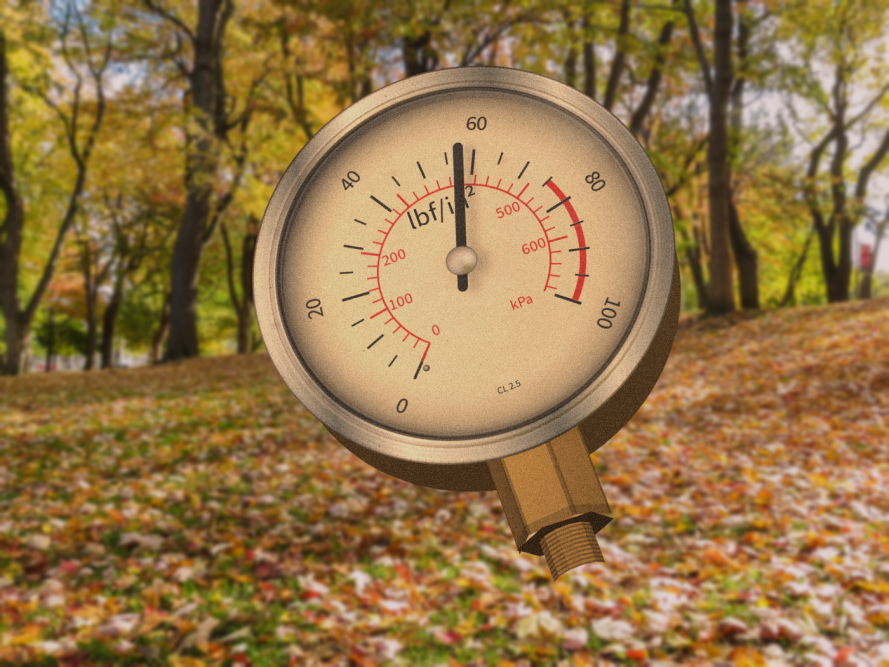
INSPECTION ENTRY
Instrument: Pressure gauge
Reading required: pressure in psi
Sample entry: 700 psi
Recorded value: 57.5 psi
